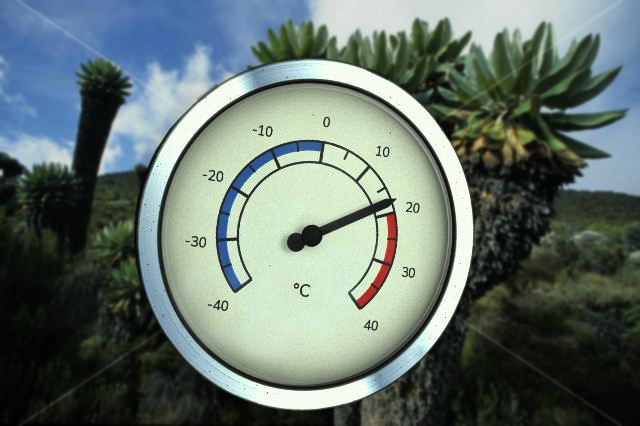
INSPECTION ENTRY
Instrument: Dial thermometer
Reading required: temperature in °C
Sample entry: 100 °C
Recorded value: 17.5 °C
